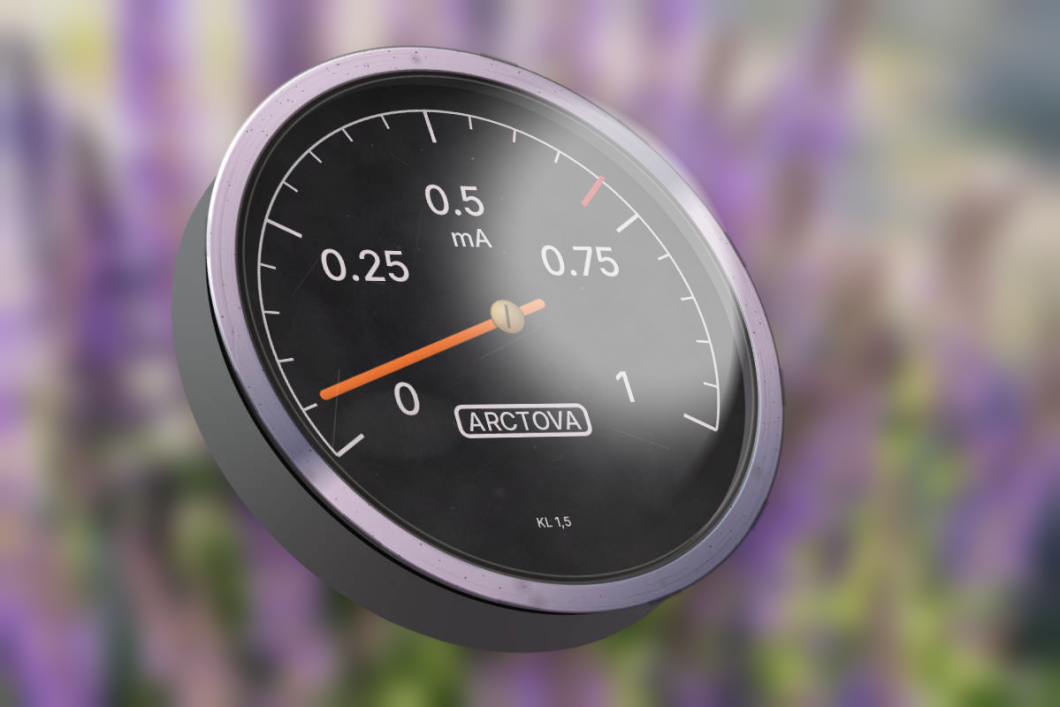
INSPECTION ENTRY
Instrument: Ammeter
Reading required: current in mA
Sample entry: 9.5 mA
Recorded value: 0.05 mA
